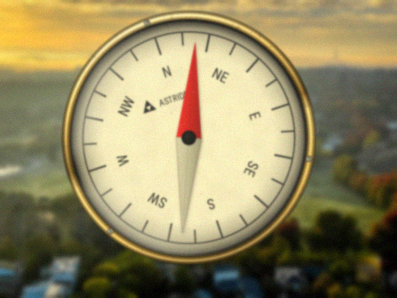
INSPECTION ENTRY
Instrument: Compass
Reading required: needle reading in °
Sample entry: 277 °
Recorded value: 22.5 °
